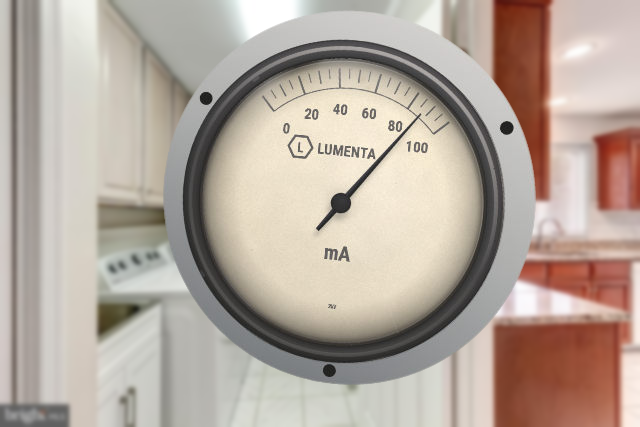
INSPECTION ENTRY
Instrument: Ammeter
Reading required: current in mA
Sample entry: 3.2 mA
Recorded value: 87.5 mA
